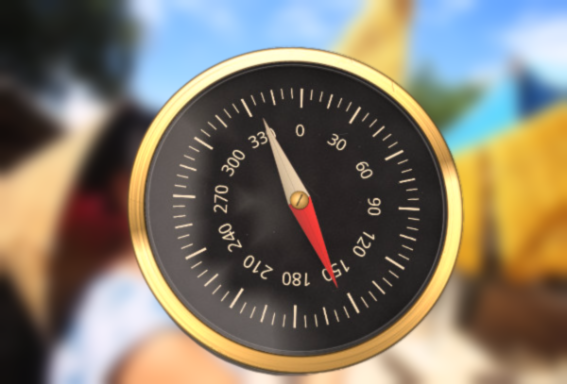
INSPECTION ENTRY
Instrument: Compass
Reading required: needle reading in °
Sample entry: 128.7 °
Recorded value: 155 °
